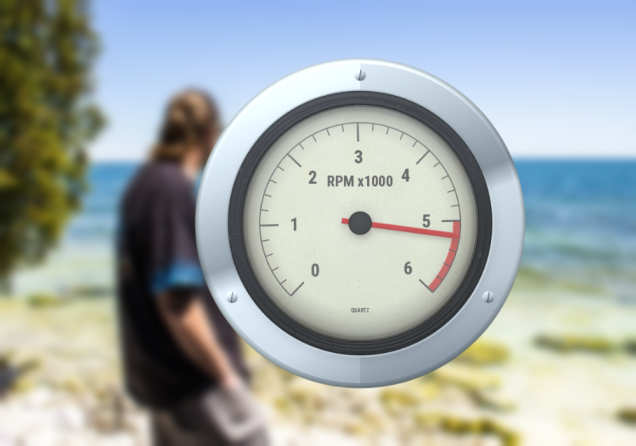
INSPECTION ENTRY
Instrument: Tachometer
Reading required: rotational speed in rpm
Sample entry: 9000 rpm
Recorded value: 5200 rpm
